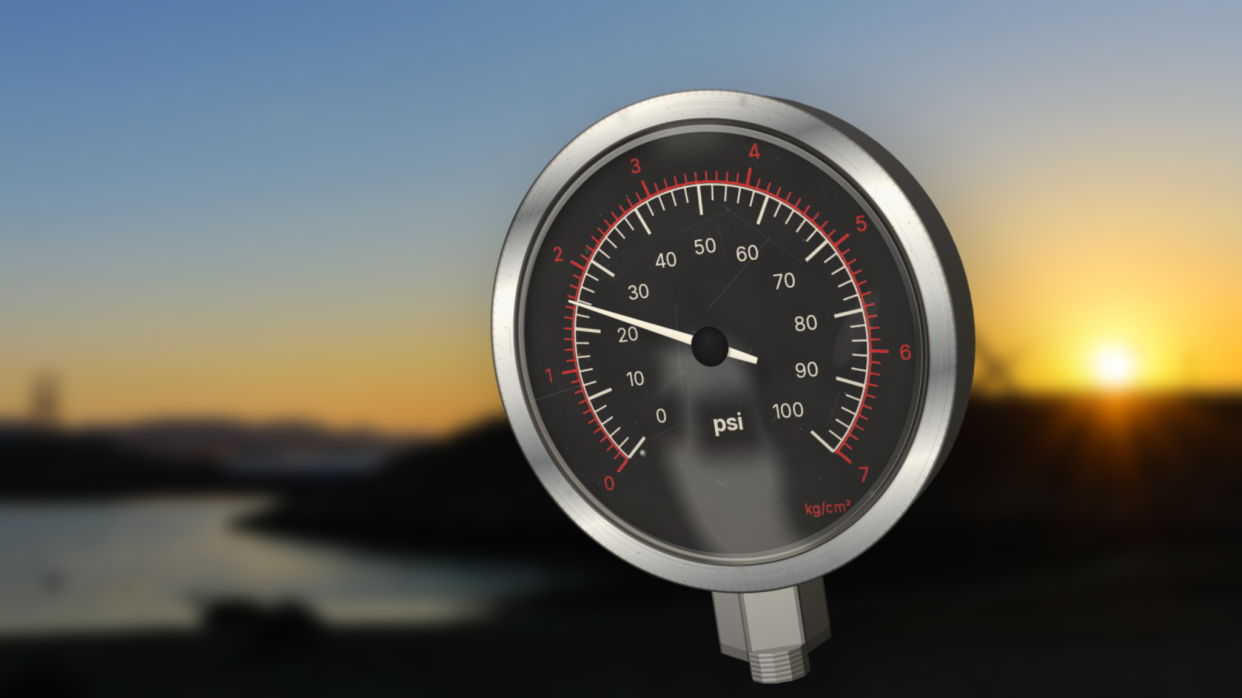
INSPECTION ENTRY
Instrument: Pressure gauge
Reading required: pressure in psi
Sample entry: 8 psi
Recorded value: 24 psi
